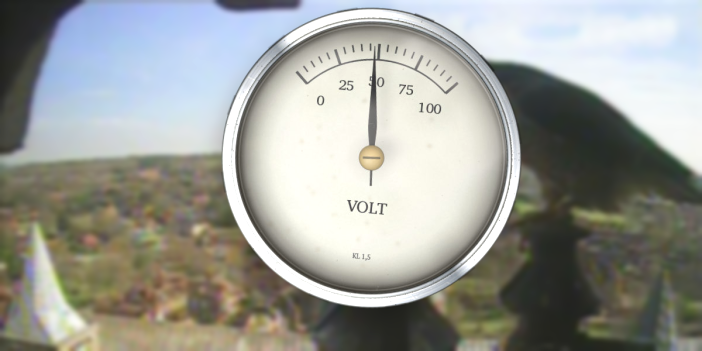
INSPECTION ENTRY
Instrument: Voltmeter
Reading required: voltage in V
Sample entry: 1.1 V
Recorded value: 47.5 V
